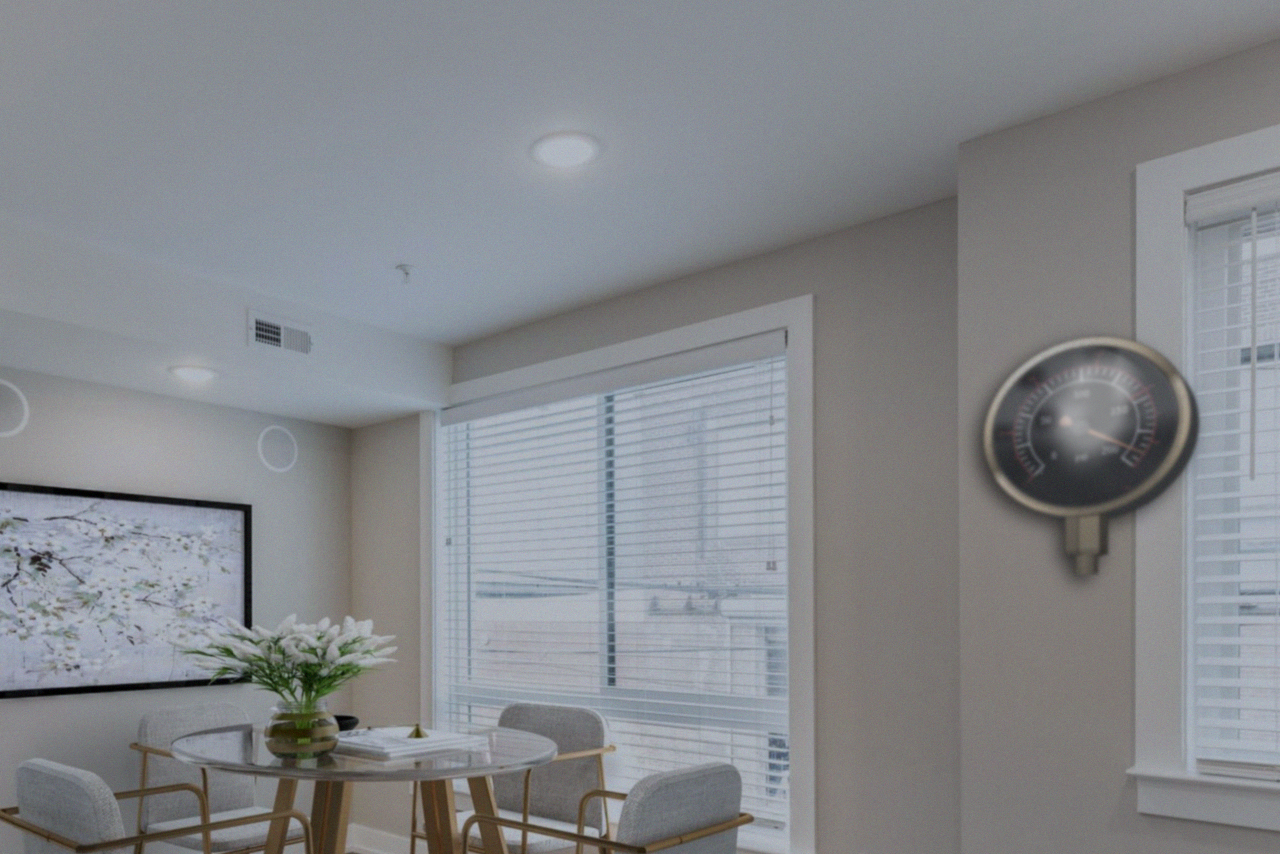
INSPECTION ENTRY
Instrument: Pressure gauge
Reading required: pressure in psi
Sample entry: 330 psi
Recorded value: 190 psi
